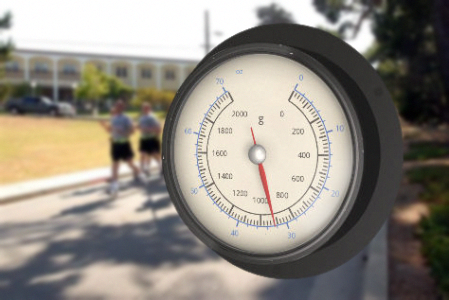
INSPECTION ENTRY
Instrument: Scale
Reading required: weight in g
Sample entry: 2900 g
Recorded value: 900 g
